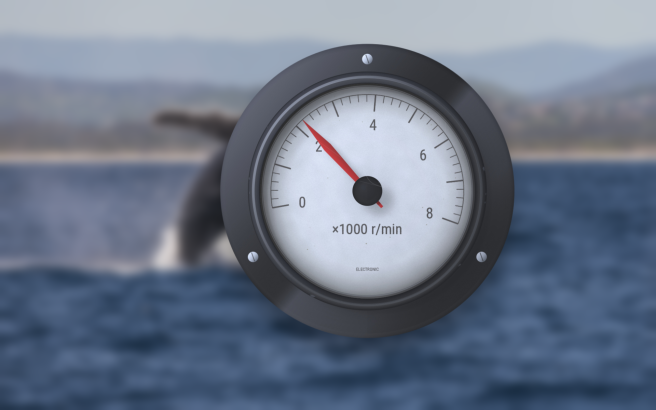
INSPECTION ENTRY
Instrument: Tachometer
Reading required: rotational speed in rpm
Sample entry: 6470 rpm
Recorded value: 2200 rpm
